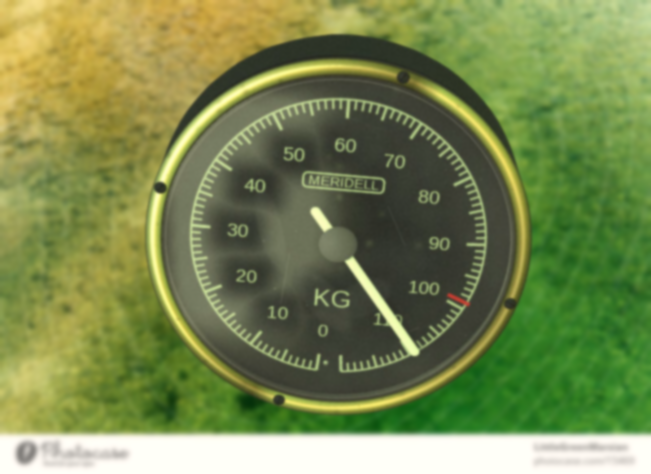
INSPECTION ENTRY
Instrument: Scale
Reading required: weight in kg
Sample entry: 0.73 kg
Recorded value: 109 kg
